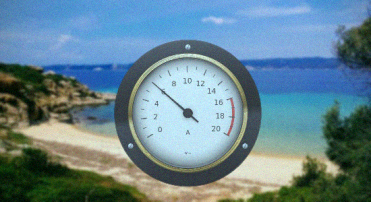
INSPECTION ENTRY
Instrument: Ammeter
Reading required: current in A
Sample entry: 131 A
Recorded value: 6 A
